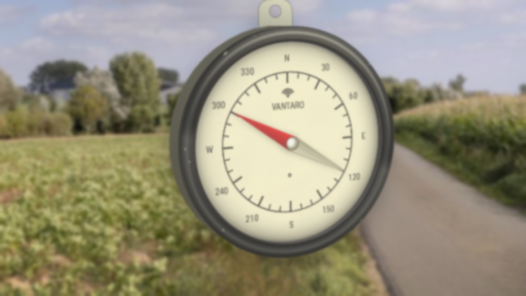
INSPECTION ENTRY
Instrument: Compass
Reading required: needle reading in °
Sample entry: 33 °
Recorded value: 300 °
